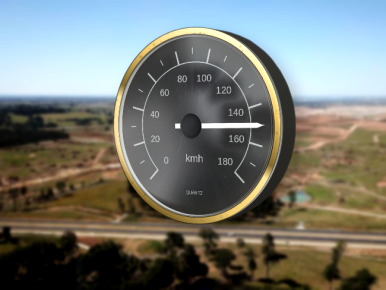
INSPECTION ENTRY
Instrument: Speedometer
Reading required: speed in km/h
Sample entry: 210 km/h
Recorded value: 150 km/h
